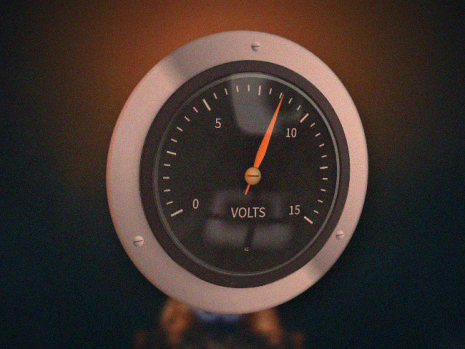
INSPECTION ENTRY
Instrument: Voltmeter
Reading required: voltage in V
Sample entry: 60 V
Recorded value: 8.5 V
